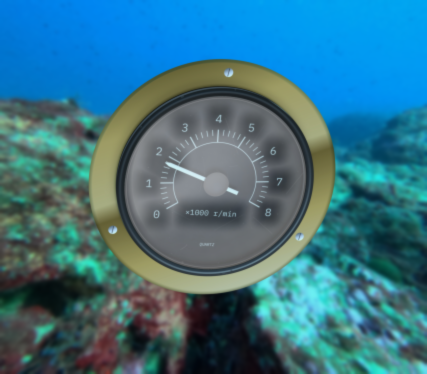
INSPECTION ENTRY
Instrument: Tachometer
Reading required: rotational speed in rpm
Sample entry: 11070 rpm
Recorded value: 1800 rpm
